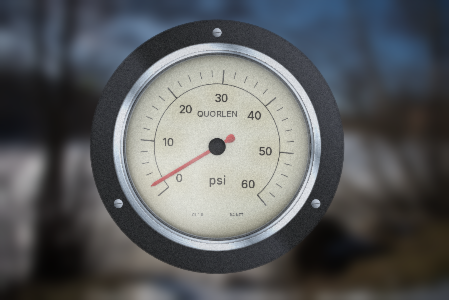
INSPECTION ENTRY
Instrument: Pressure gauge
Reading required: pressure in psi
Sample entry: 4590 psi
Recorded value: 2 psi
